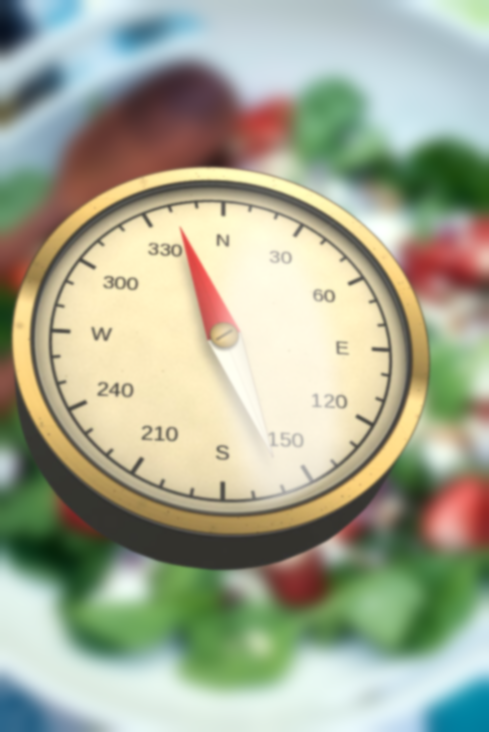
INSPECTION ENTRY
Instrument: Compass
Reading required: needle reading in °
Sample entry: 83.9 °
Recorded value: 340 °
